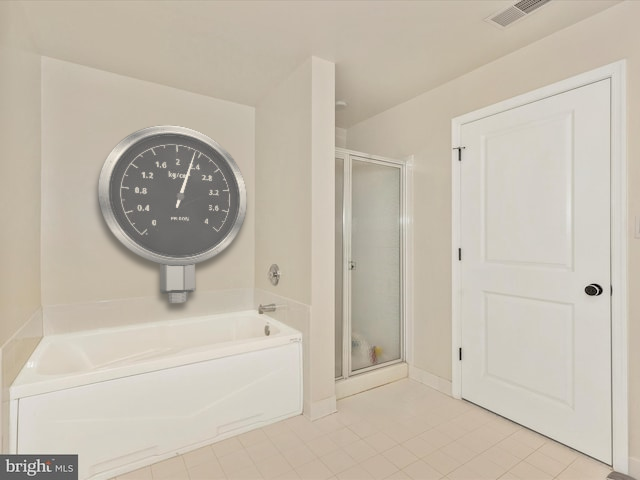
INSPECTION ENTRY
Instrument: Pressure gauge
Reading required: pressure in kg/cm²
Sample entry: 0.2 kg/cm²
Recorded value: 2.3 kg/cm²
